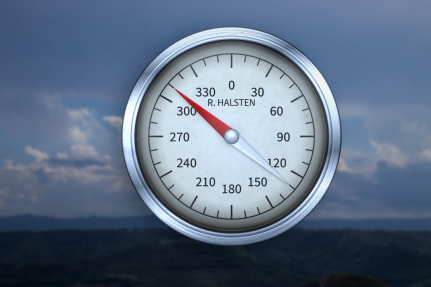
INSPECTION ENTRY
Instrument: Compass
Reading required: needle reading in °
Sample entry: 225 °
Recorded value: 310 °
